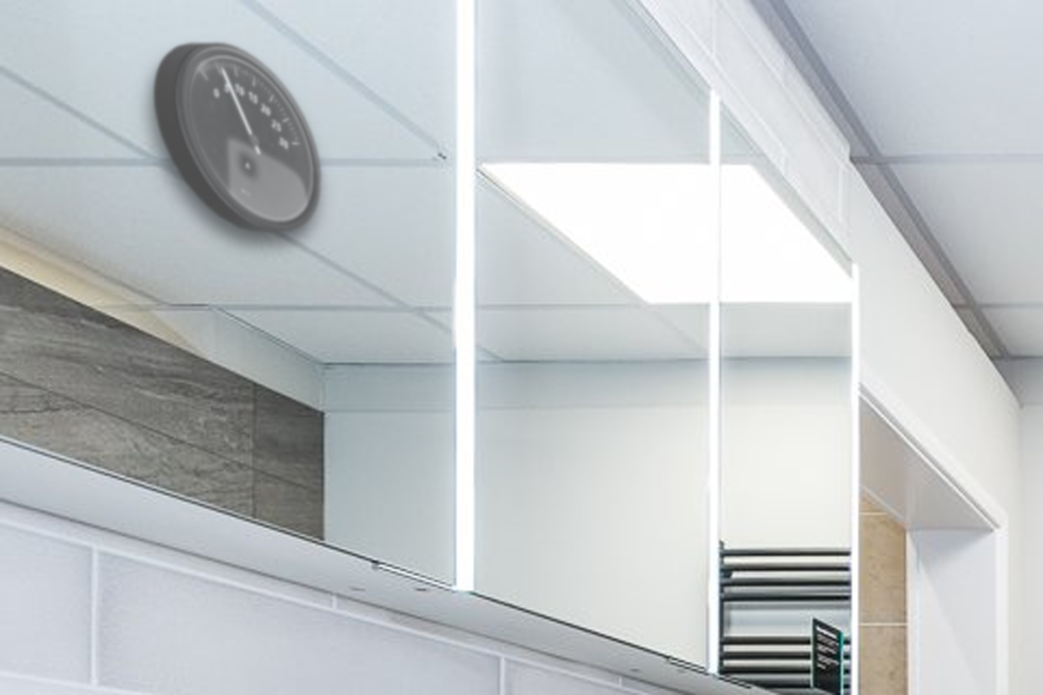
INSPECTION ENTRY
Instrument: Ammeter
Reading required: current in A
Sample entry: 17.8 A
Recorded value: 5 A
